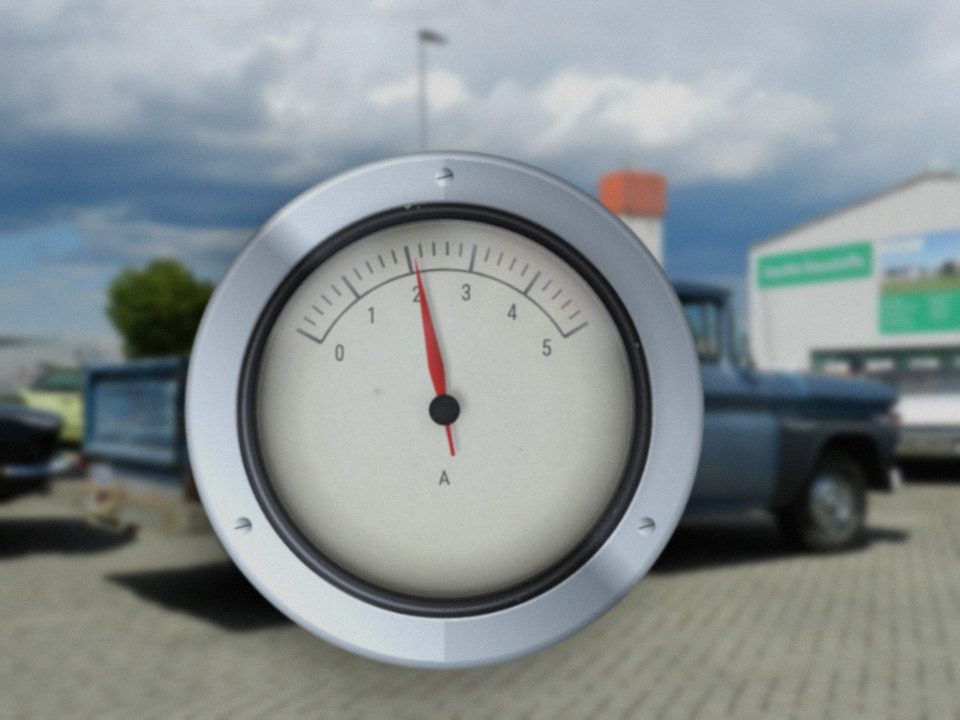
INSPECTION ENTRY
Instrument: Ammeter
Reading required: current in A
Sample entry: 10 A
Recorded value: 2.1 A
